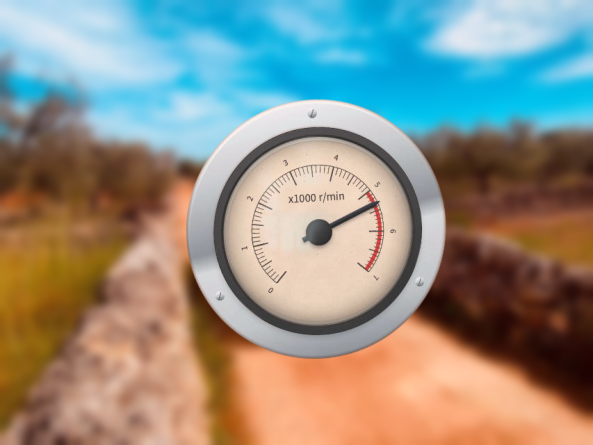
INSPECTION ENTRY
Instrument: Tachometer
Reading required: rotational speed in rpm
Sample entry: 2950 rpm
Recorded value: 5300 rpm
